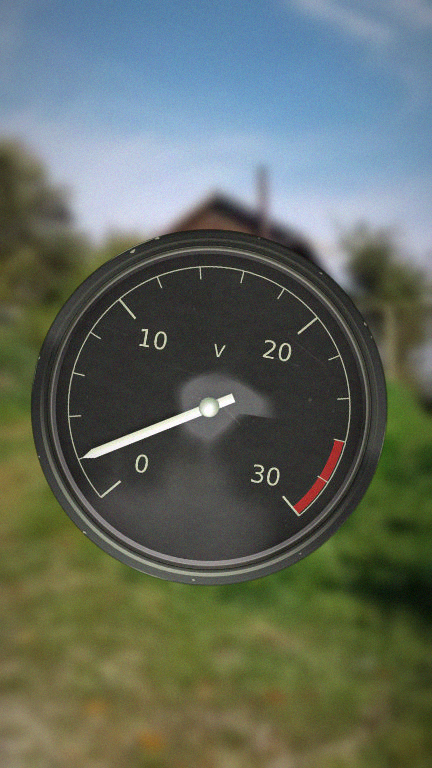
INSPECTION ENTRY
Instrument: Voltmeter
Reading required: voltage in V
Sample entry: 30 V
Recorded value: 2 V
